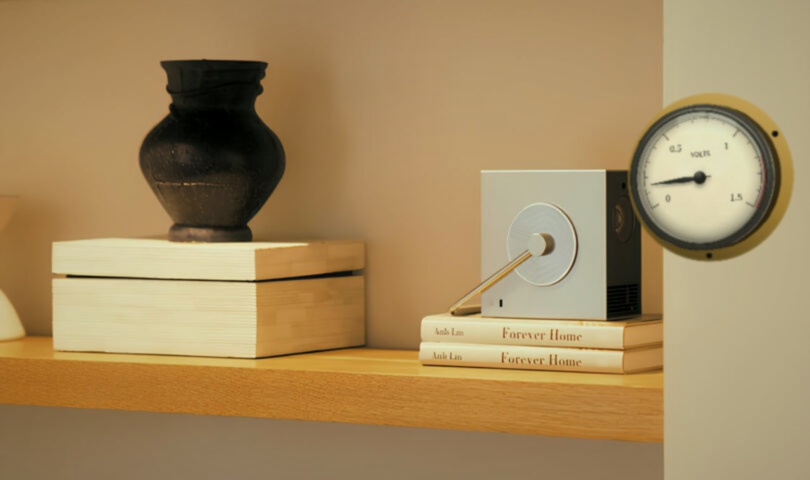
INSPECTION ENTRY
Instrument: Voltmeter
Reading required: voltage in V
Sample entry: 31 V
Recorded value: 0.15 V
